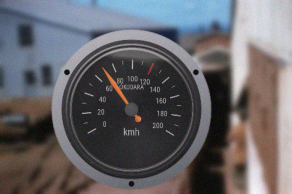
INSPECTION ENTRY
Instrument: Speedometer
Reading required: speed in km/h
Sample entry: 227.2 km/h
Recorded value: 70 km/h
